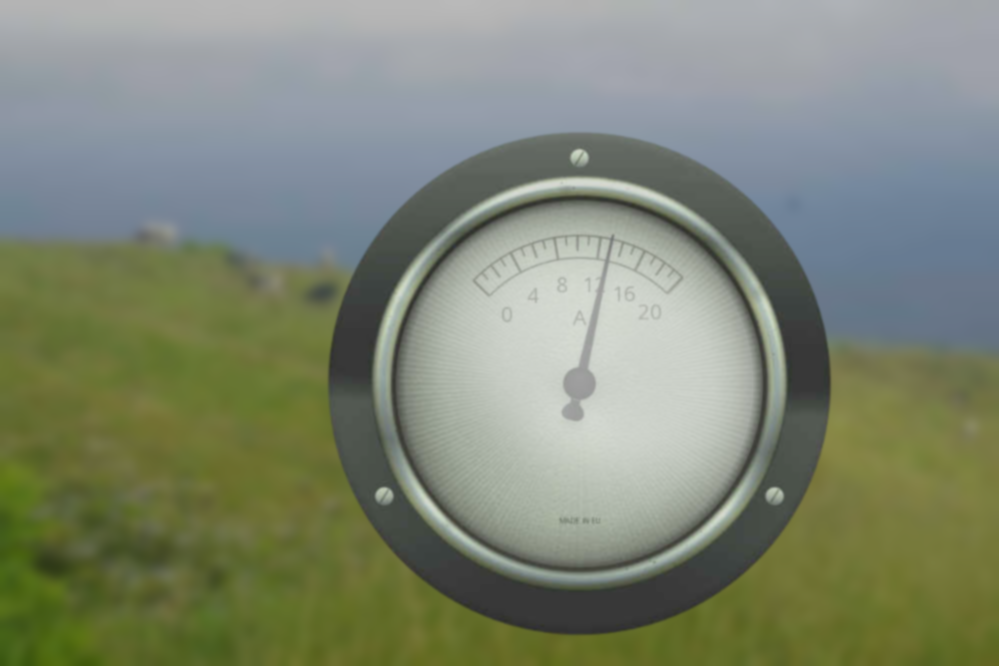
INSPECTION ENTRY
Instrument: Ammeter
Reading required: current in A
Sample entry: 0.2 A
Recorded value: 13 A
